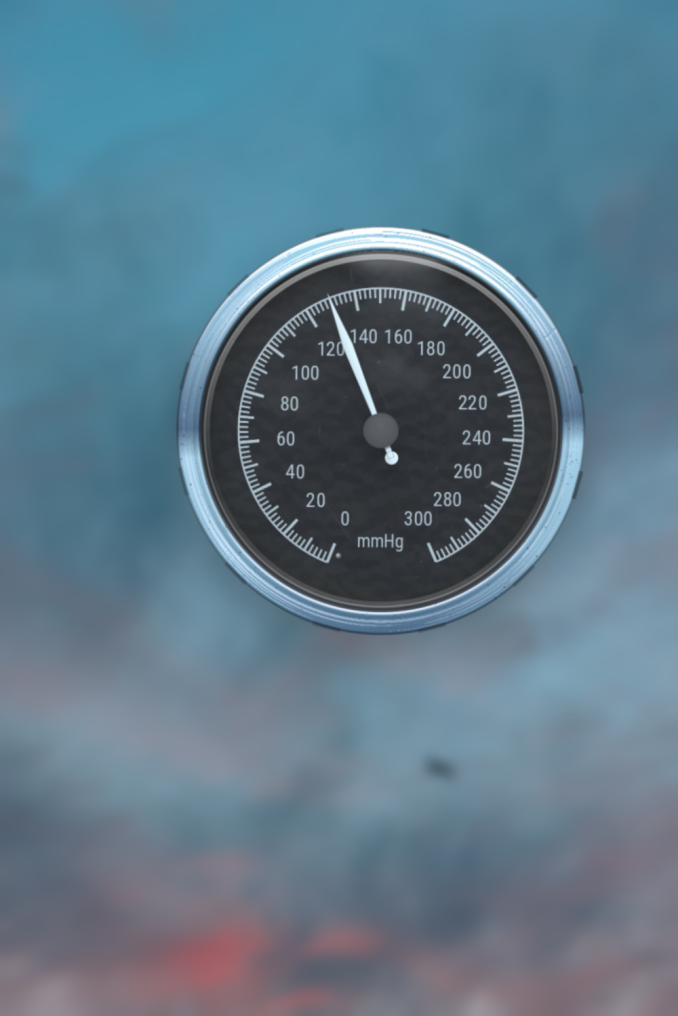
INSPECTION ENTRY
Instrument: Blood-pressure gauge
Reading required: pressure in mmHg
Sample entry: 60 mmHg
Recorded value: 130 mmHg
